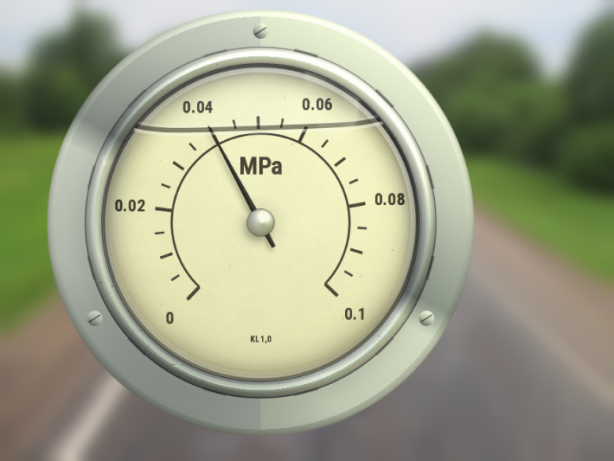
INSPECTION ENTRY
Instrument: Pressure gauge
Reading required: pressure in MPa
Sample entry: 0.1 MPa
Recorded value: 0.04 MPa
